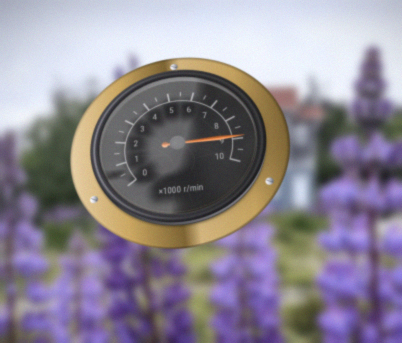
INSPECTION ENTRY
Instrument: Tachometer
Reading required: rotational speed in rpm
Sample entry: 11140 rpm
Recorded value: 9000 rpm
